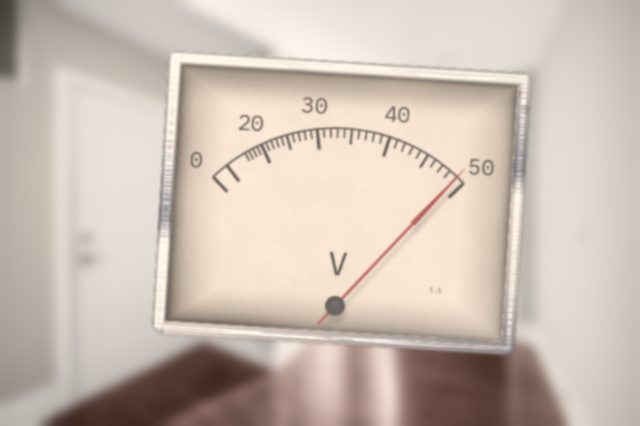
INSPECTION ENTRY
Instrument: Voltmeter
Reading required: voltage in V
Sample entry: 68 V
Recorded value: 49 V
